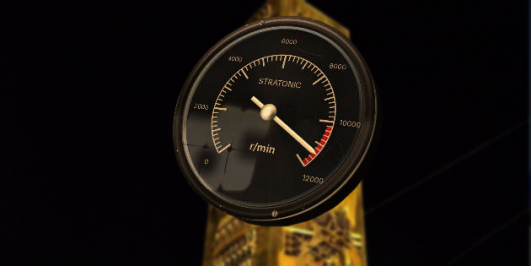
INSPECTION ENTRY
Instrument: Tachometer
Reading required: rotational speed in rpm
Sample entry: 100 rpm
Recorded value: 11400 rpm
